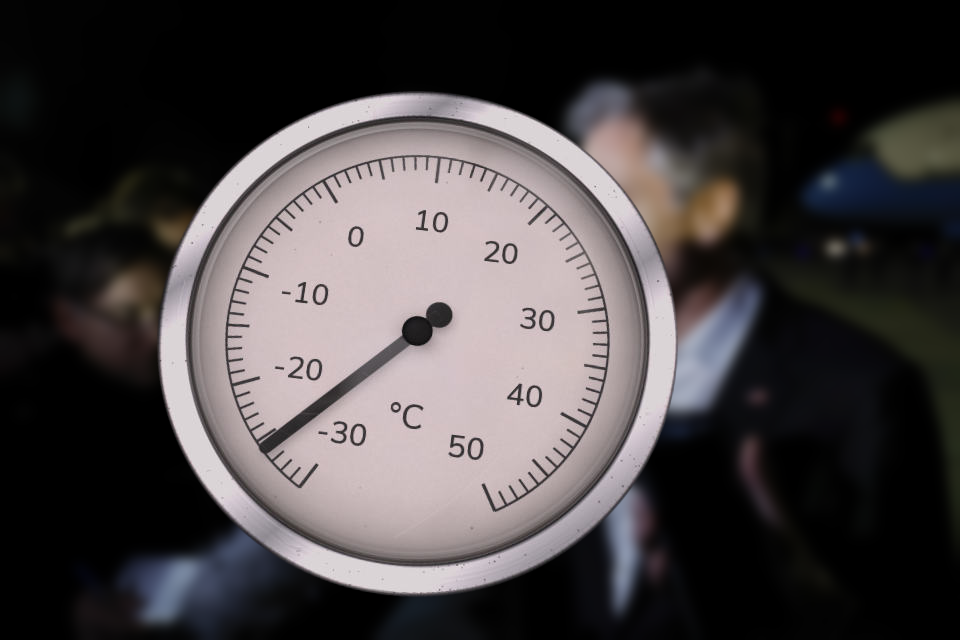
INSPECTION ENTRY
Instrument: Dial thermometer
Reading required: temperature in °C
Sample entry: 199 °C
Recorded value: -26 °C
